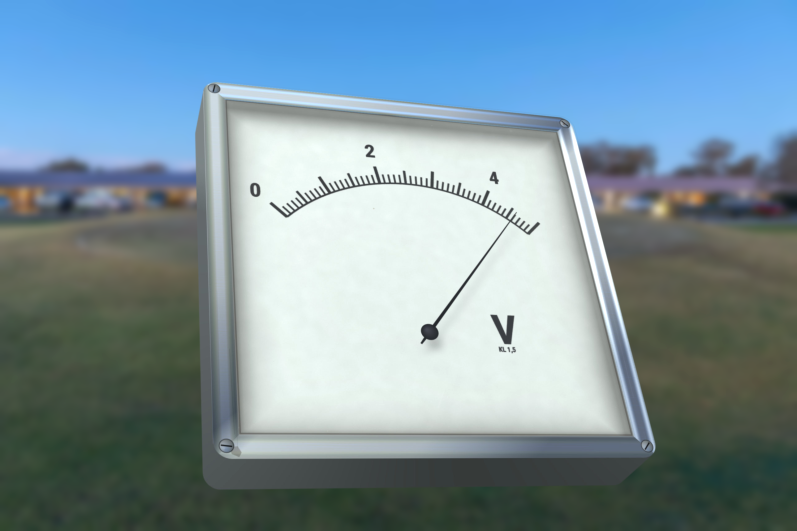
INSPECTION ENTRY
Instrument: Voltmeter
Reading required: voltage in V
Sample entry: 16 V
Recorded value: 4.6 V
